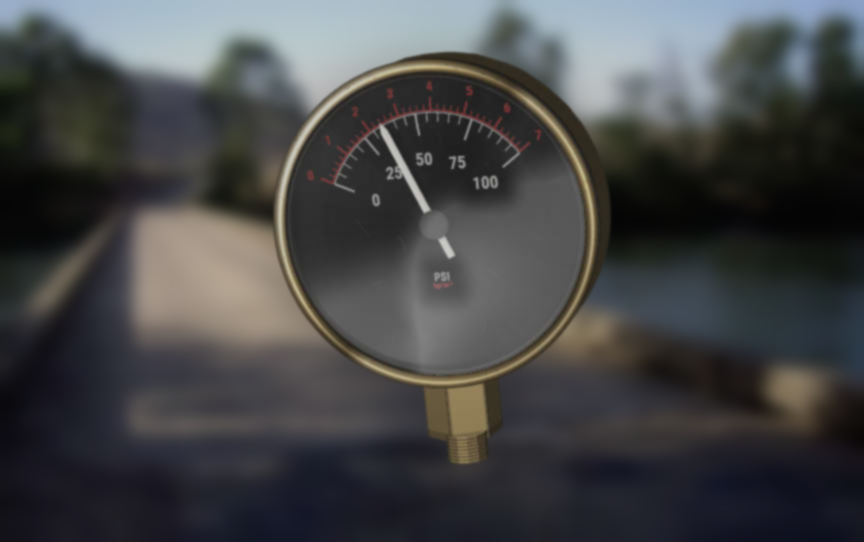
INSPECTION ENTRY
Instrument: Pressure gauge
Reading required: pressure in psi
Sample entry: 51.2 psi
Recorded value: 35 psi
